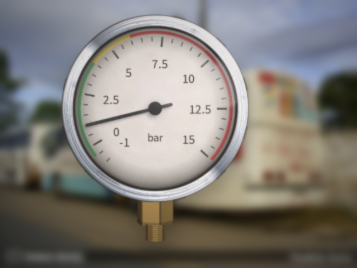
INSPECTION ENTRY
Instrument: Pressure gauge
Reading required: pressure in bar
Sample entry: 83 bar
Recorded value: 1 bar
